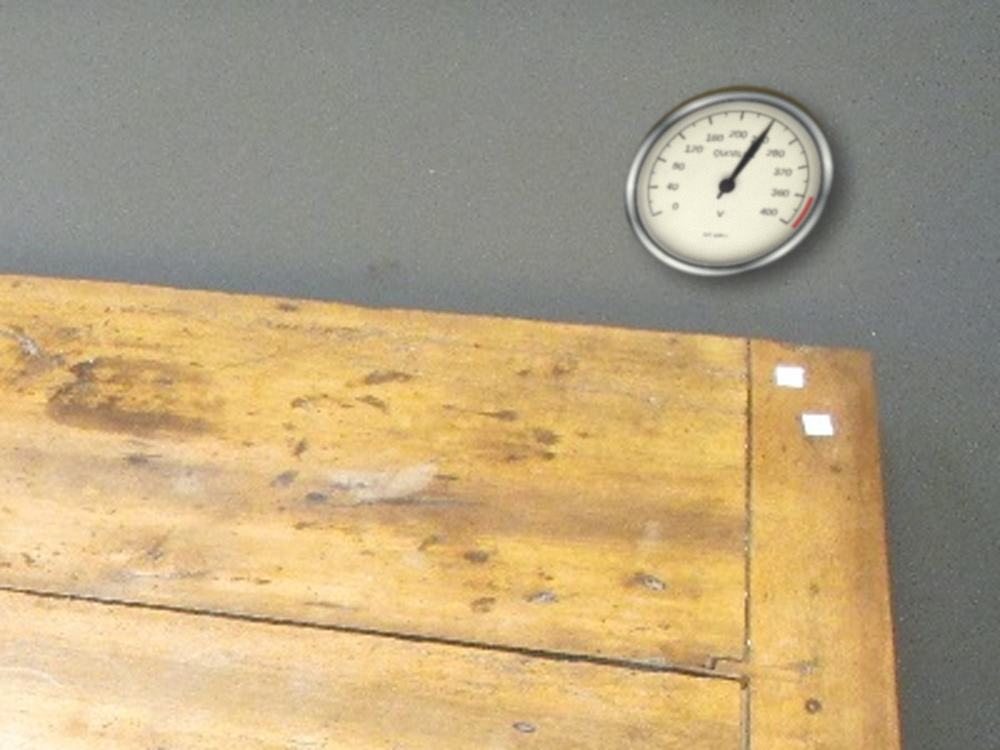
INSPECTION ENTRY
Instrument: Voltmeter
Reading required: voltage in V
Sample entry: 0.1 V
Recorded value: 240 V
